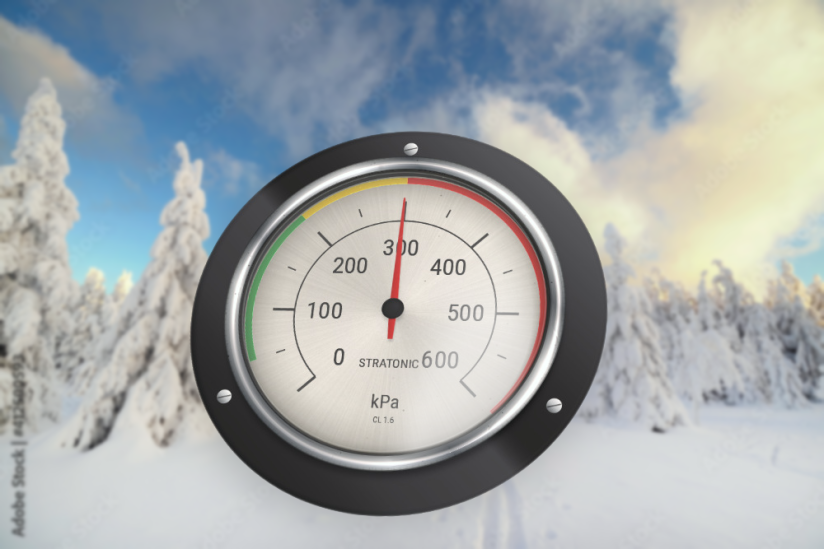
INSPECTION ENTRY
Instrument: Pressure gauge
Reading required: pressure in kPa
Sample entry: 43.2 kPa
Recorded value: 300 kPa
